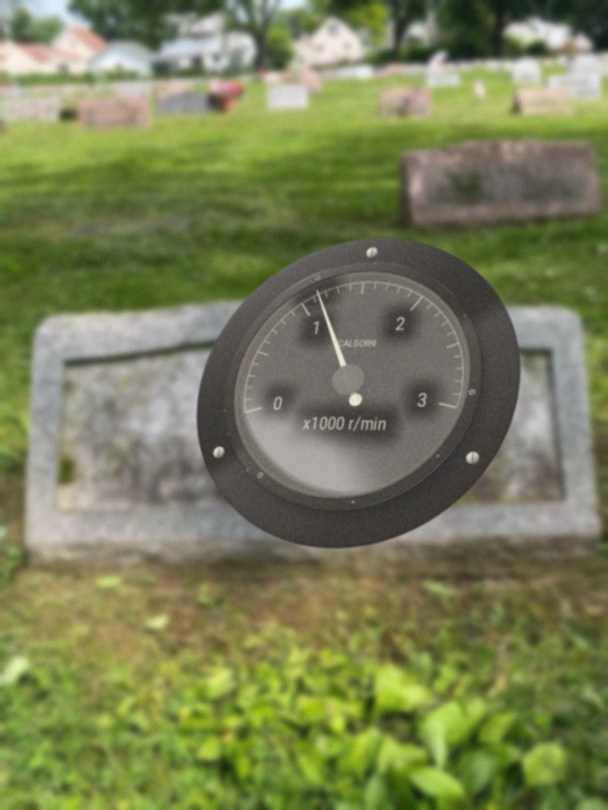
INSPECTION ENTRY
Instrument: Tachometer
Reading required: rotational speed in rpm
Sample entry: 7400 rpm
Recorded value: 1150 rpm
